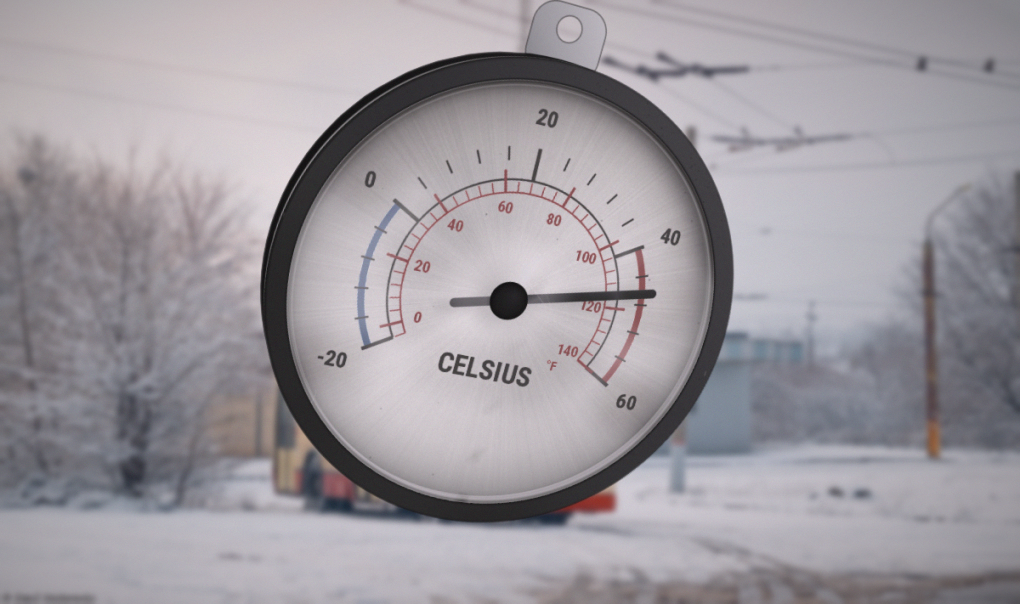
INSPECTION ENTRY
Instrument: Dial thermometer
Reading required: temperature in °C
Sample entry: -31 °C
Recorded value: 46 °C
